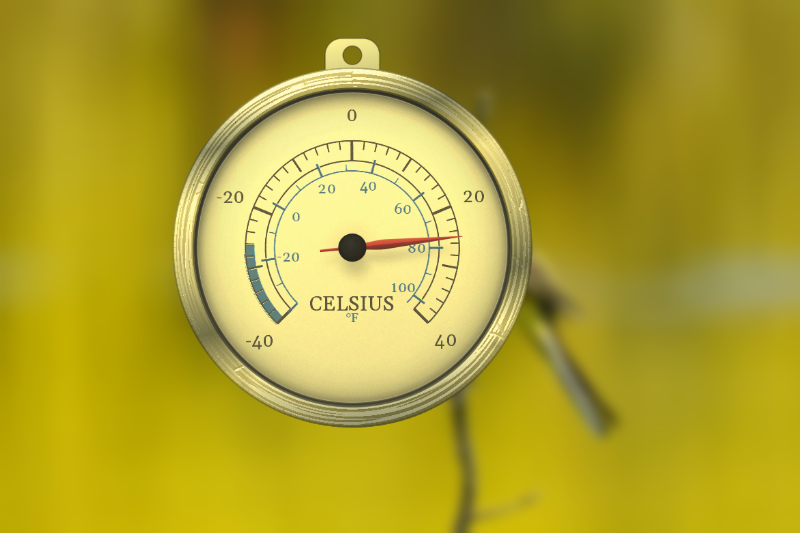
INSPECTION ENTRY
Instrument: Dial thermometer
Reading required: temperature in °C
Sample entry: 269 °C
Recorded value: 25 °C
